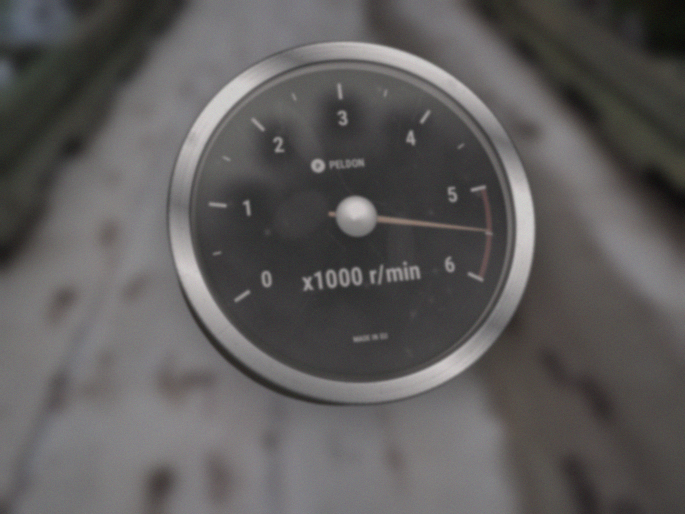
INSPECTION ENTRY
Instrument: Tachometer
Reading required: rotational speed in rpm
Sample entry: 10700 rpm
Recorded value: 5500 rpm
